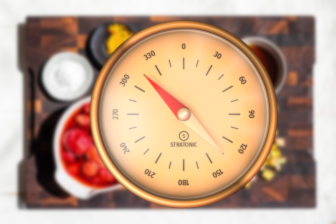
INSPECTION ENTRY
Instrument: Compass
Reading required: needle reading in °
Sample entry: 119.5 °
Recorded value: 315 °
